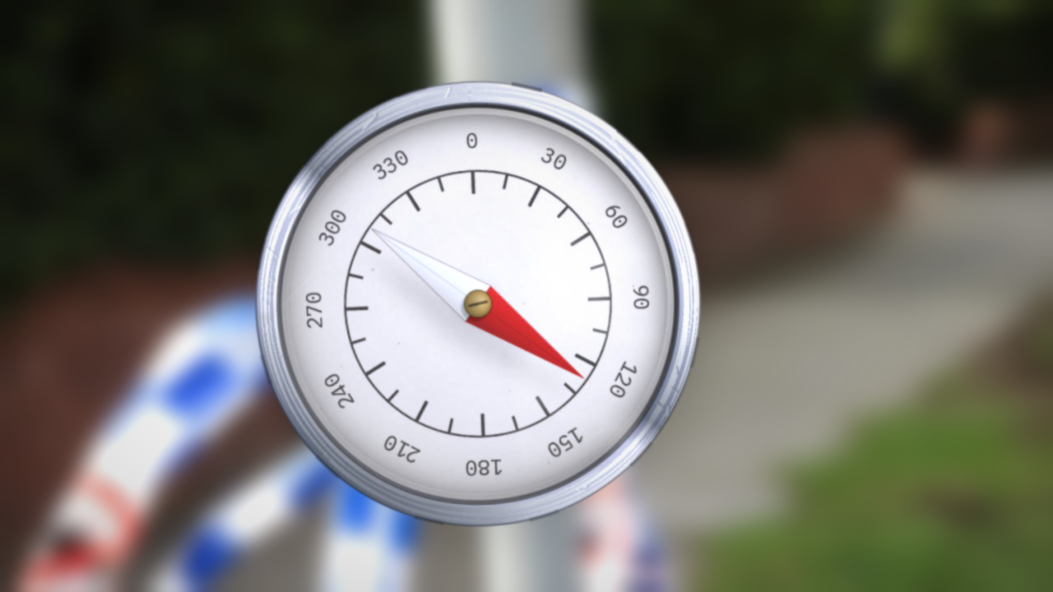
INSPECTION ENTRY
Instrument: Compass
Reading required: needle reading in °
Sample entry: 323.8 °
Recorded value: 127.5 °
